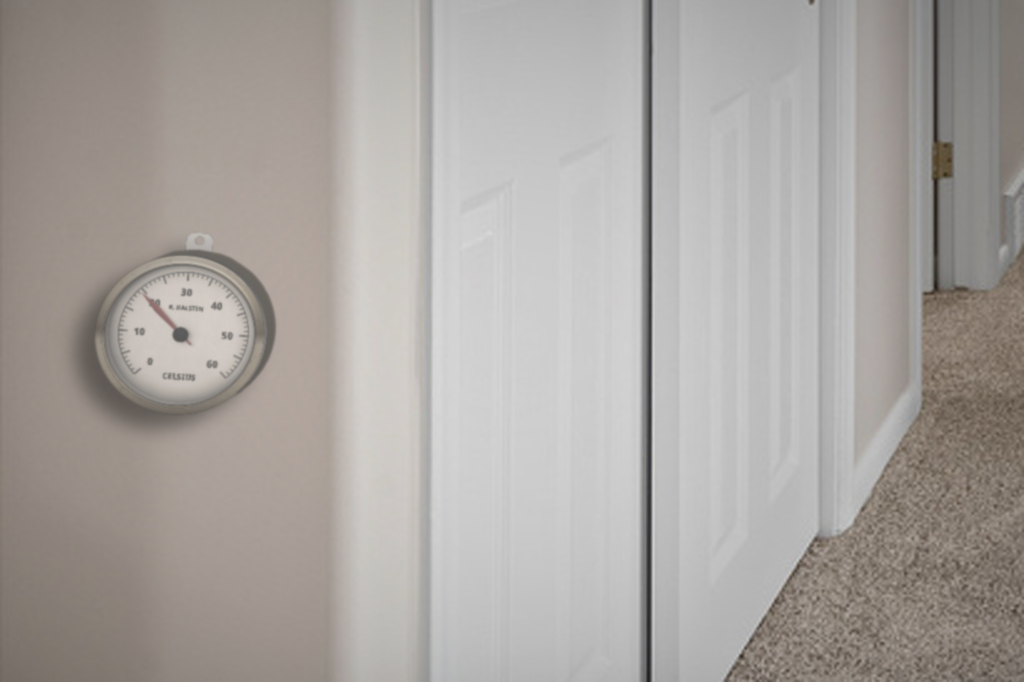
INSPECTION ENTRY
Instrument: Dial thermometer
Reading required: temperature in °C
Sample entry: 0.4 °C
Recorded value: 20 °C
